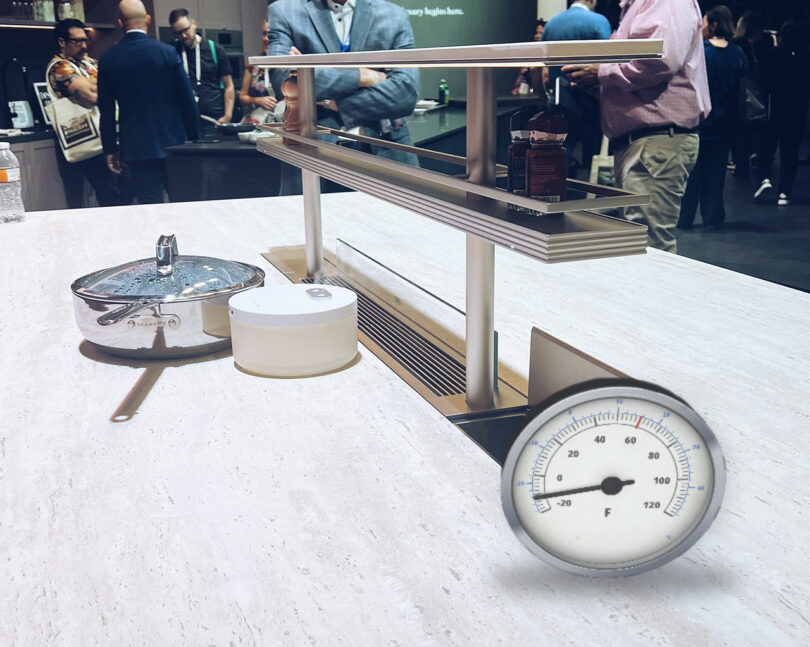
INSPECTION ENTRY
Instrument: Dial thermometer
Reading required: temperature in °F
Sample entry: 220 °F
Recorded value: -10 °F
